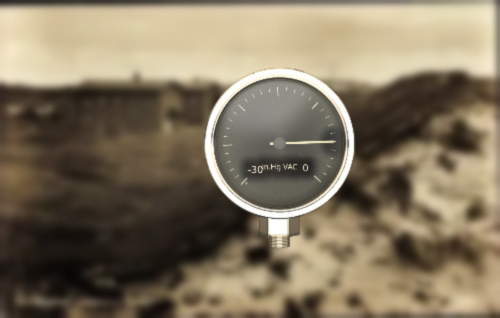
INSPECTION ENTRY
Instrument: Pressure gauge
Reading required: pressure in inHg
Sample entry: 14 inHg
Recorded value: -5 inHg
